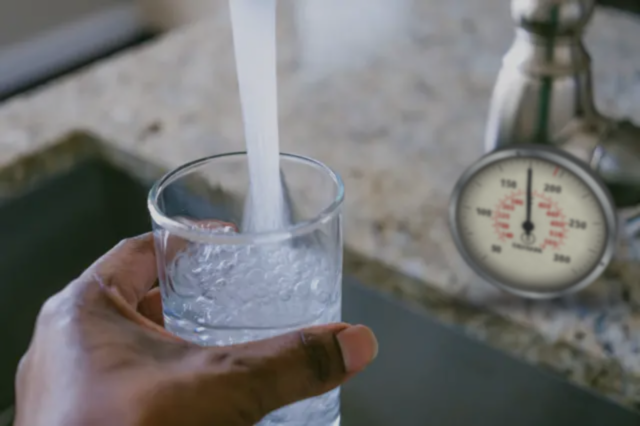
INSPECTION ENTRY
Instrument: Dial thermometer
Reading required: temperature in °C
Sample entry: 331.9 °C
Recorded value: 175 °C
